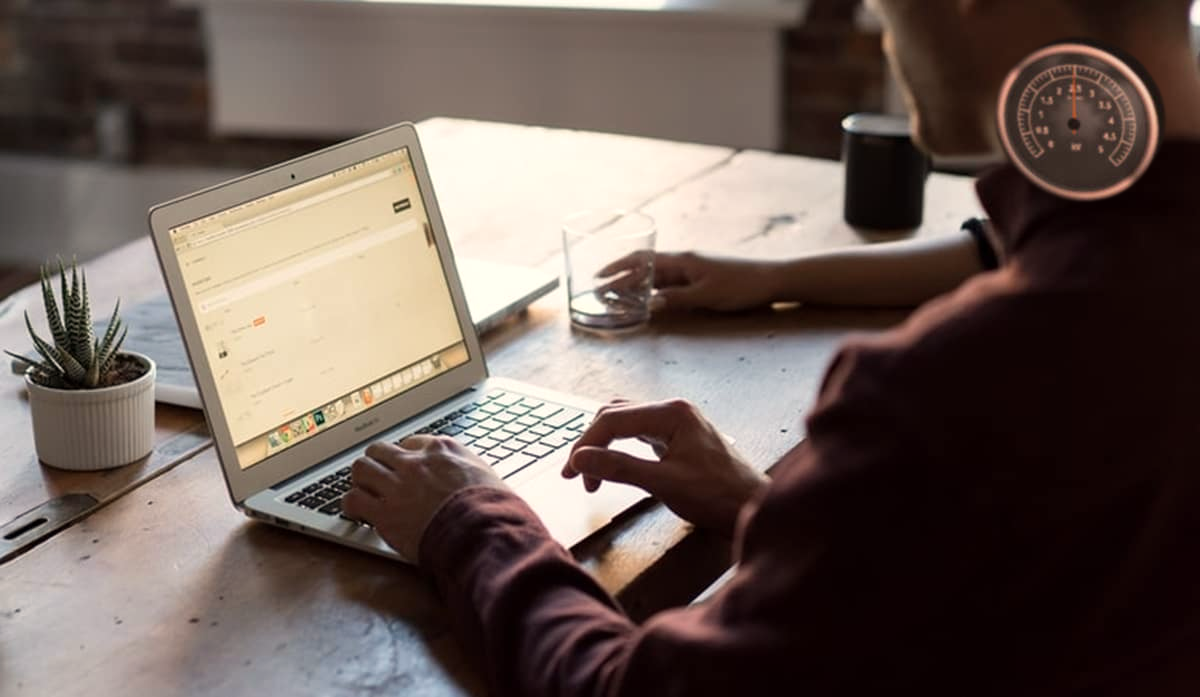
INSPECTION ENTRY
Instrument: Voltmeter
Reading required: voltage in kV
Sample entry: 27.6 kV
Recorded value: 2.5 kV
